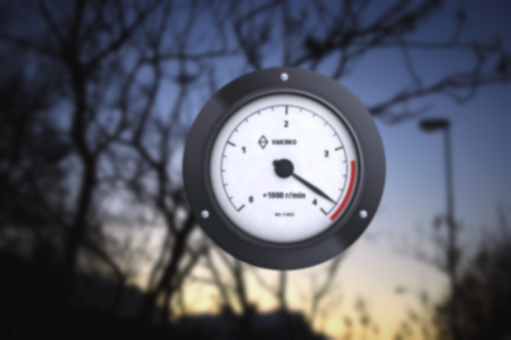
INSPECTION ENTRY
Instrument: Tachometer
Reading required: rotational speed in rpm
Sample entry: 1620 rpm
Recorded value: 3800 rpm
